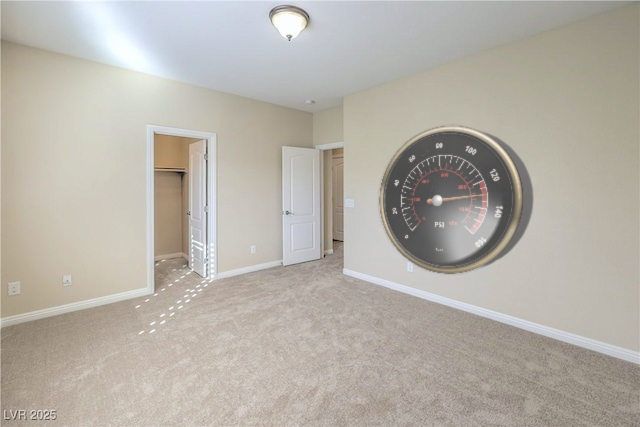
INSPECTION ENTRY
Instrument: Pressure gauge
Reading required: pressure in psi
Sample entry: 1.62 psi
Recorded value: 130 psi
